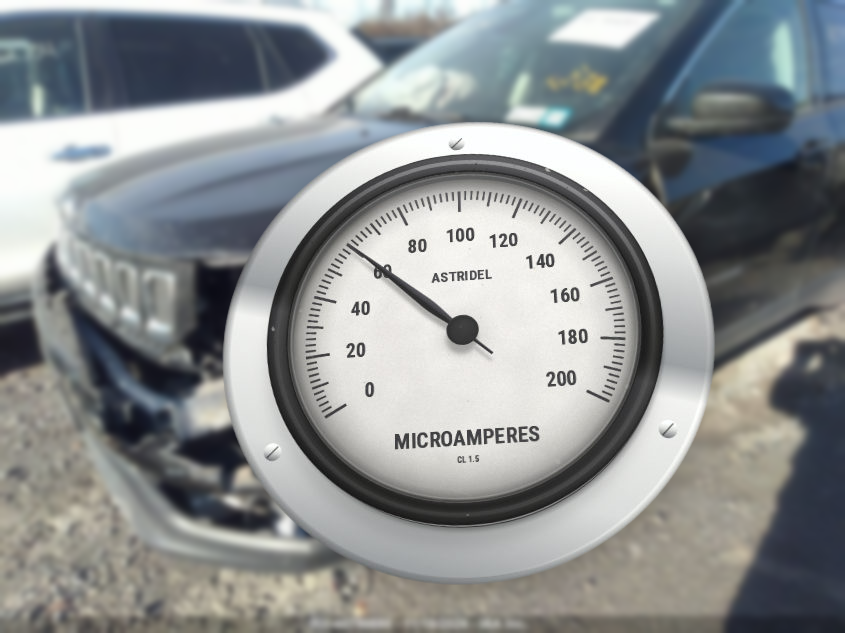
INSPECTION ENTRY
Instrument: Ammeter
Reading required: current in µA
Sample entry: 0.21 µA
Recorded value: 60 µA
